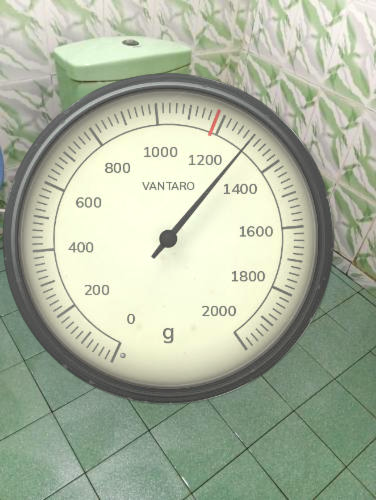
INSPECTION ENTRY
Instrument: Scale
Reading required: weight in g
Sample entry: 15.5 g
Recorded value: 1300 g
